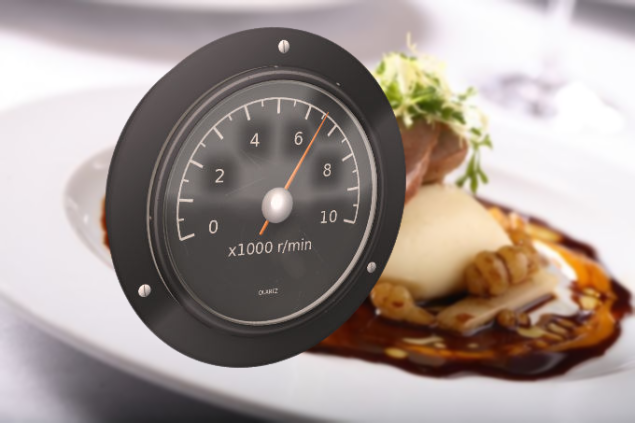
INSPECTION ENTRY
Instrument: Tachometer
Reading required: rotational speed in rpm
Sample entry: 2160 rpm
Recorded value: 6500 rpm
